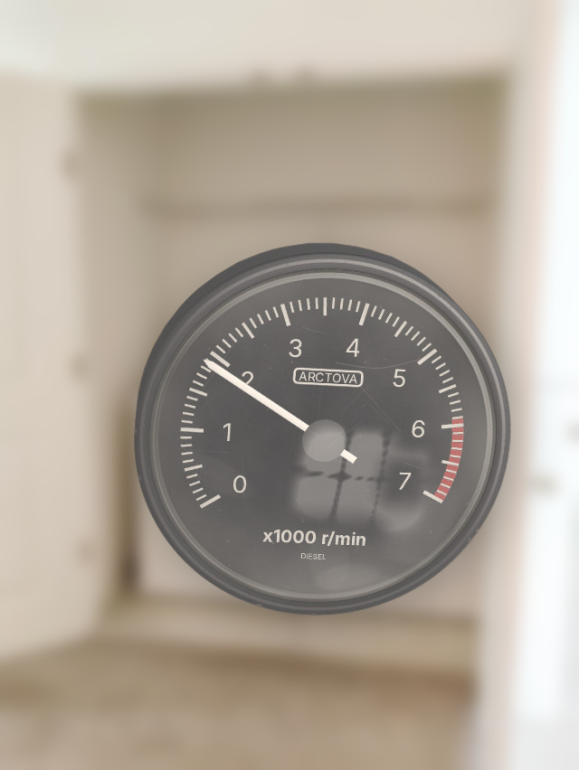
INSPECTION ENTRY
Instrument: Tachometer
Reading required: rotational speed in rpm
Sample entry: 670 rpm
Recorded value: 1900 rpm
